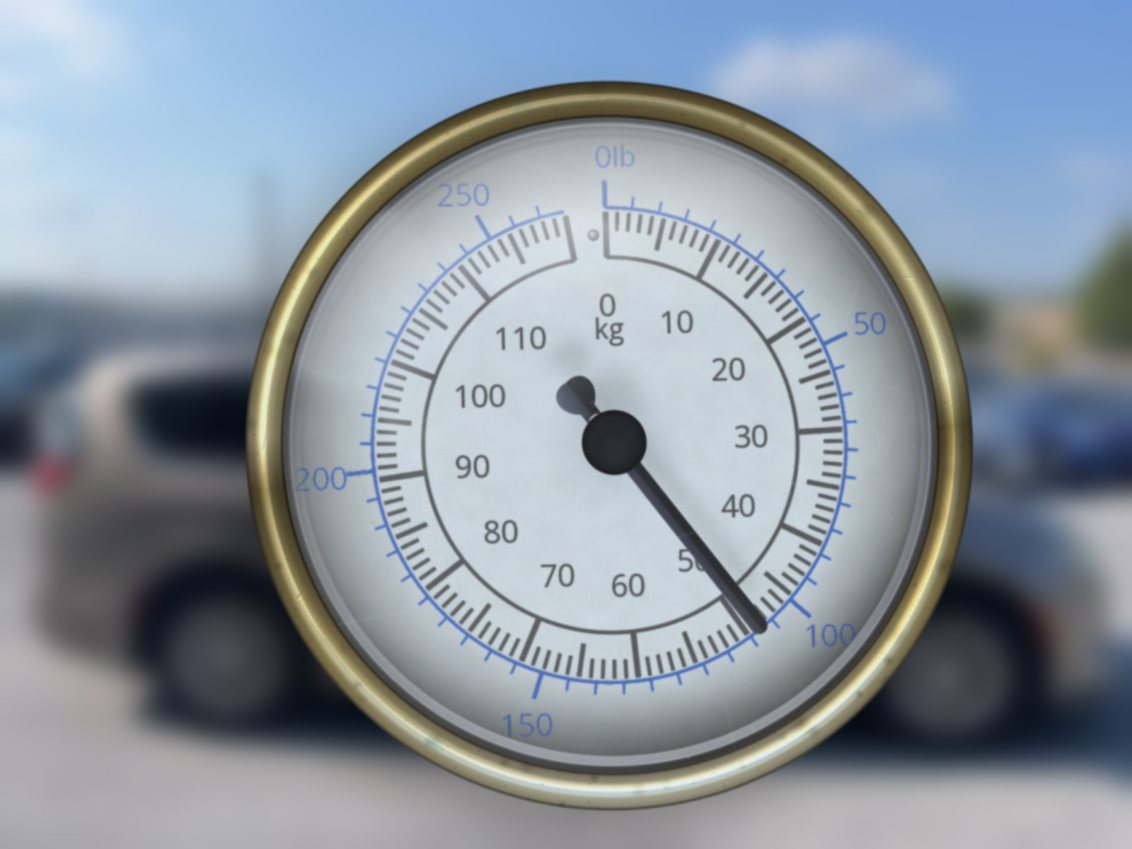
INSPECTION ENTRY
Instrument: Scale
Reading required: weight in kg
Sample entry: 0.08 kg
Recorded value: 49 kg
